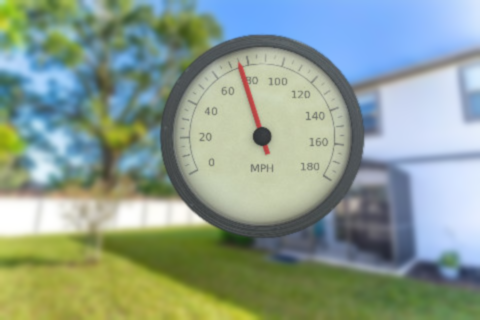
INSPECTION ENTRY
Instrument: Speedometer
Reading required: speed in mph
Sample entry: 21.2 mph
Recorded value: 75 mph
